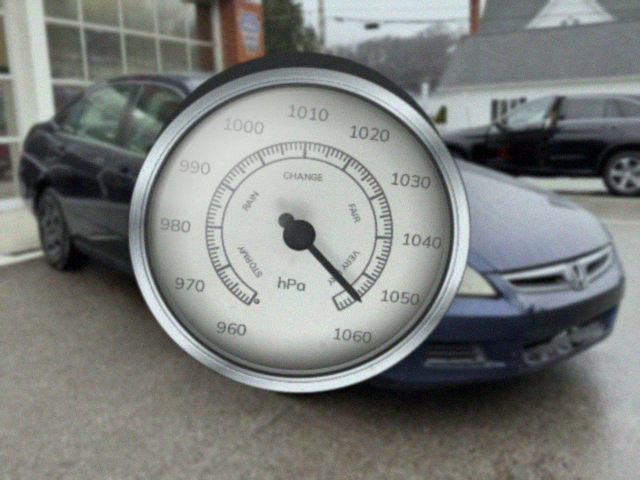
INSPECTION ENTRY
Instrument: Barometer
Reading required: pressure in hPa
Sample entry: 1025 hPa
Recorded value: 1055 hPa
